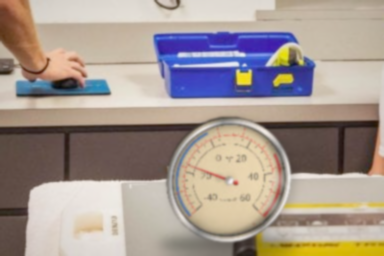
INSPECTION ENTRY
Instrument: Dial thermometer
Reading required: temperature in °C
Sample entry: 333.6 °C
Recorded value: -16 °C
